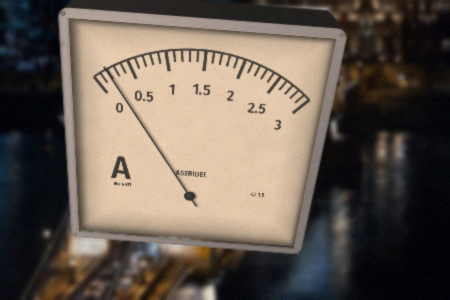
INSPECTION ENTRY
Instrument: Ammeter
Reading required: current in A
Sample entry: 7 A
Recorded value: 0.2 A
